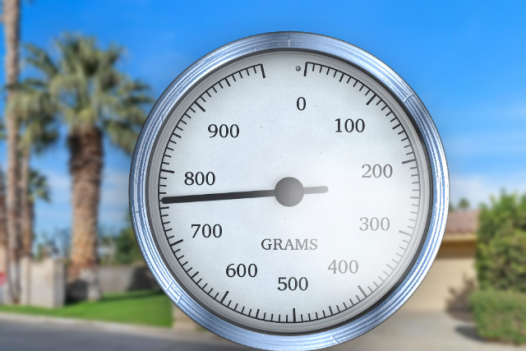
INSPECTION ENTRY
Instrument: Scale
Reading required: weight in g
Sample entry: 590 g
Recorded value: 760 g
